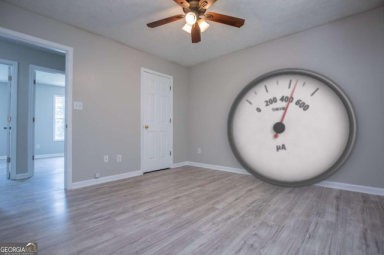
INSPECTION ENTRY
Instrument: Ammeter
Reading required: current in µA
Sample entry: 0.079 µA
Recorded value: 450 µA
